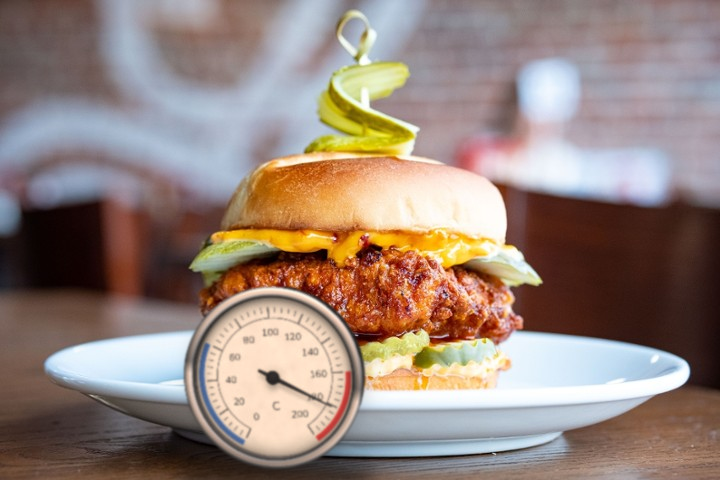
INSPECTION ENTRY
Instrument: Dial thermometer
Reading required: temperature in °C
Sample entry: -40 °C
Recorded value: 180 °C
